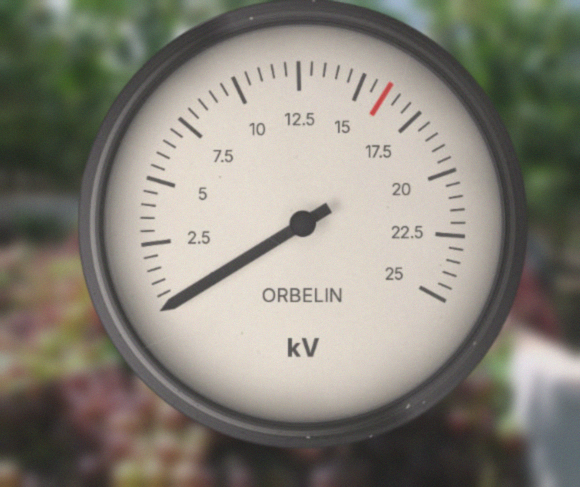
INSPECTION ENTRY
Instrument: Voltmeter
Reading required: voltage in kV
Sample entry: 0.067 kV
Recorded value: 0 kV
